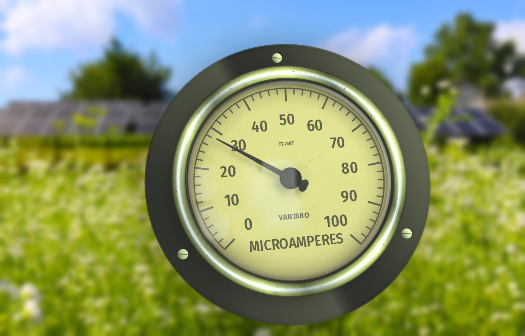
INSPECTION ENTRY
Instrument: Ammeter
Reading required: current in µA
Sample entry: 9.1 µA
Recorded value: 28 µA
